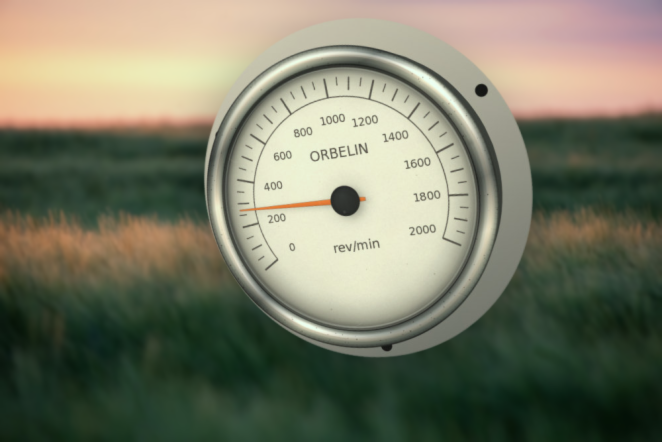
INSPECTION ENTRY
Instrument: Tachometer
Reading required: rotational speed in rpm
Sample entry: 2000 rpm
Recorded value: 275 rpm
